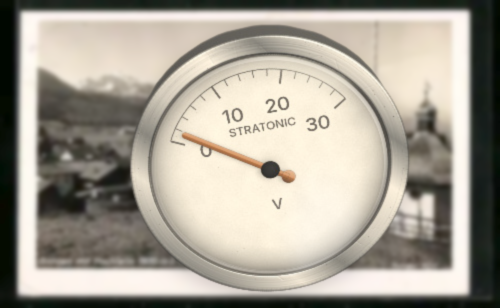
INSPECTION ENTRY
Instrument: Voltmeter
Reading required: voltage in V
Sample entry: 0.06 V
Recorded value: 2 V
